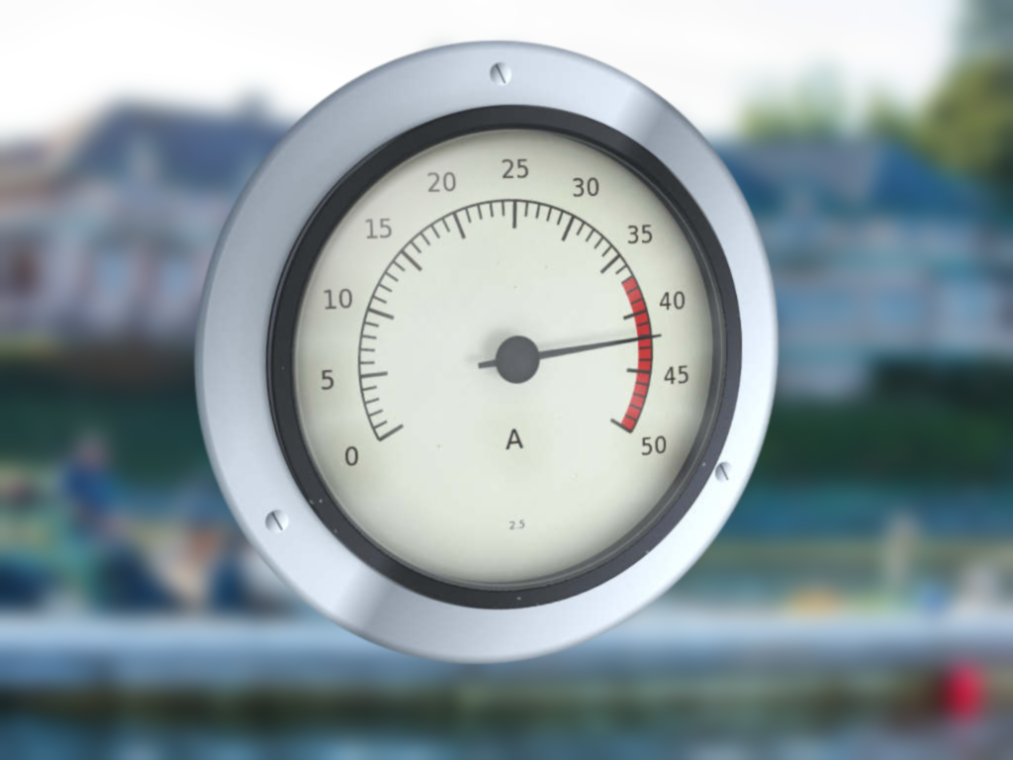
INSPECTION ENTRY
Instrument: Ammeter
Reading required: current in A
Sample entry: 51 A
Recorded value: 42 A
